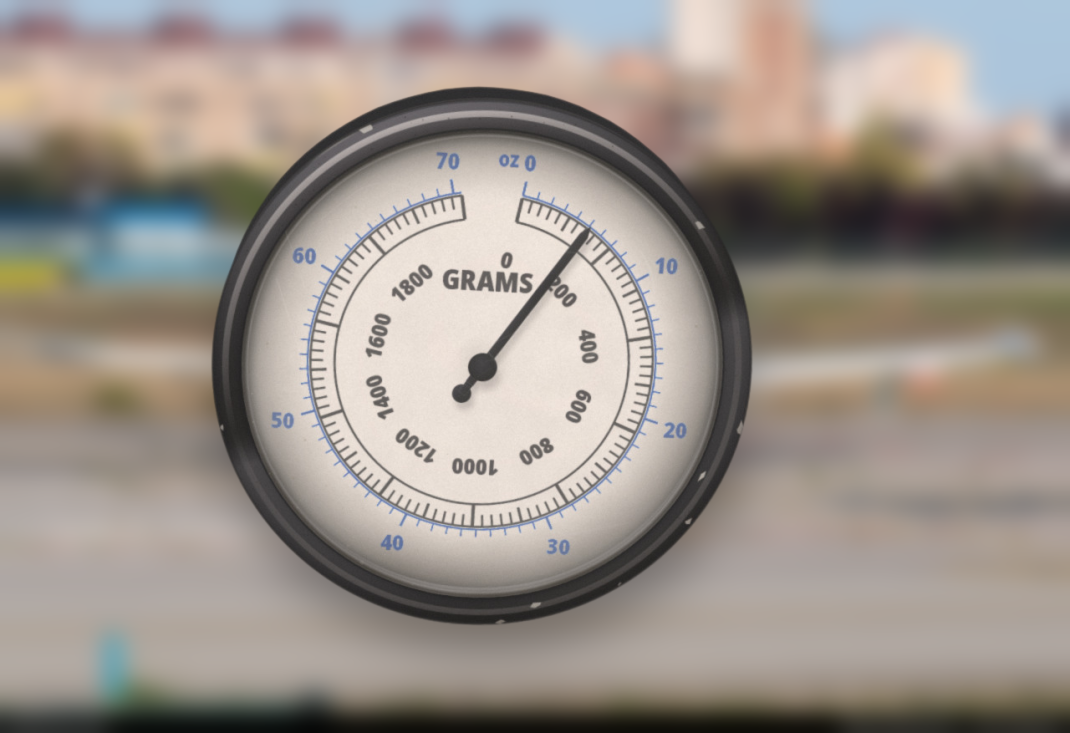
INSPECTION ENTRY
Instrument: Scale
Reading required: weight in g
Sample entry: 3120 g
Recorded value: 140 g
